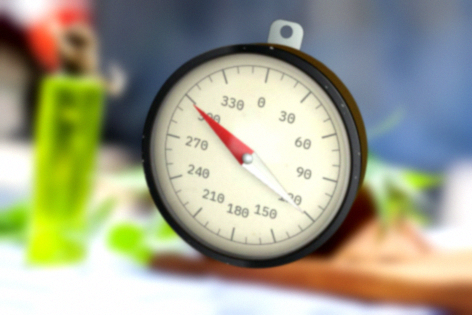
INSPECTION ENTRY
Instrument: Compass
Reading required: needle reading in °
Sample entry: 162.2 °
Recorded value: 300 °
